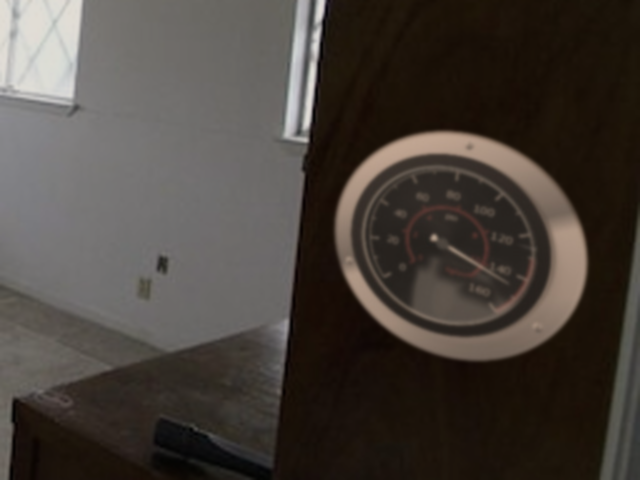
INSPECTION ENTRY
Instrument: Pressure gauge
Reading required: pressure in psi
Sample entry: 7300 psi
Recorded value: 145 psi
